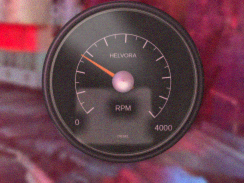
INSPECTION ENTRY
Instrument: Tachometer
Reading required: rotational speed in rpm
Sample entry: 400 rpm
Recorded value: 1100 rpm
